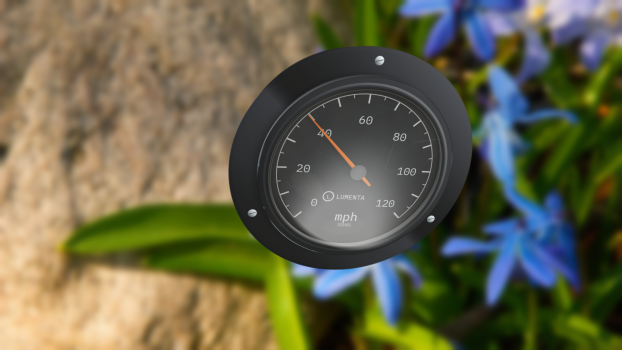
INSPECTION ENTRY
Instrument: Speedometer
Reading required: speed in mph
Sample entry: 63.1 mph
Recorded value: 40 mph
